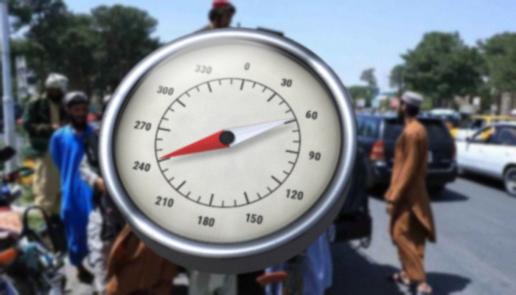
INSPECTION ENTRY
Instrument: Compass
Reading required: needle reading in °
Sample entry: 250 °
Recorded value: 240 °
